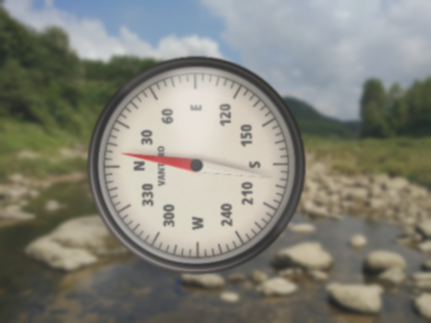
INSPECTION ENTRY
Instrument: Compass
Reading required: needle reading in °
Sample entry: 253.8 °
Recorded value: 10 °
